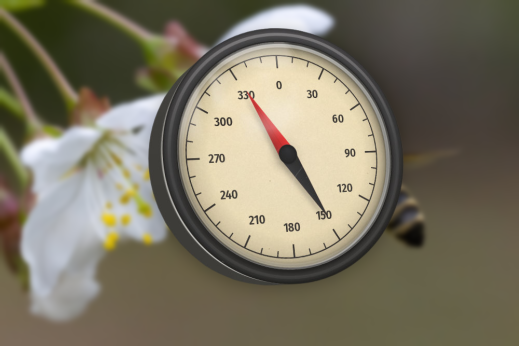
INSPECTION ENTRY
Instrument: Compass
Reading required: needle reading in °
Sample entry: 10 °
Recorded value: 330 °
